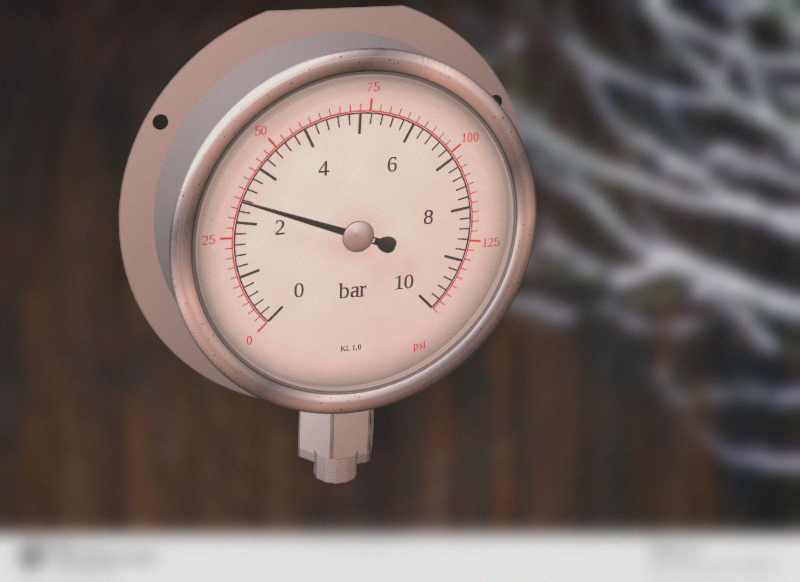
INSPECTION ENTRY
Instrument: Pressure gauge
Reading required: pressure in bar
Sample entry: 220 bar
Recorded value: 2.4 bar
